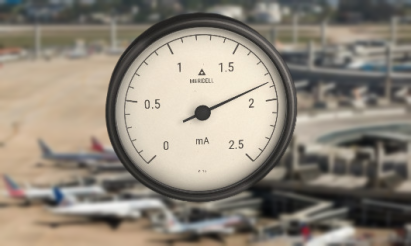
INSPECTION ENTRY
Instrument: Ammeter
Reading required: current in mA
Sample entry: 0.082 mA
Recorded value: 1.85 mA
